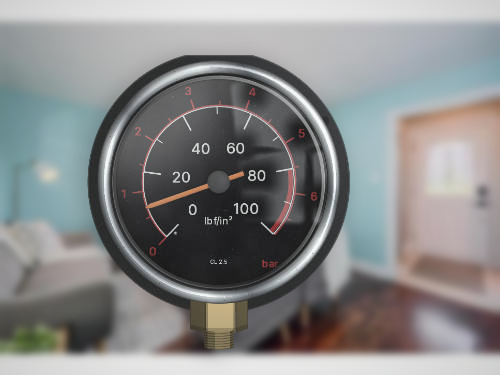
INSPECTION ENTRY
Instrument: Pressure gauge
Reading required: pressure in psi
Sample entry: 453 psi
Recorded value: 10 psi
